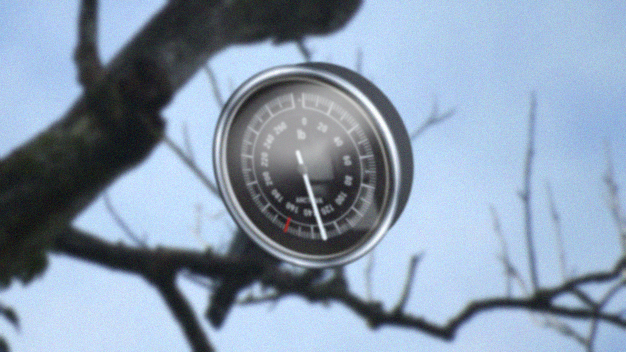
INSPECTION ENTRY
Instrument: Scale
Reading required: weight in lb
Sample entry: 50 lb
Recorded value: 130 lb
